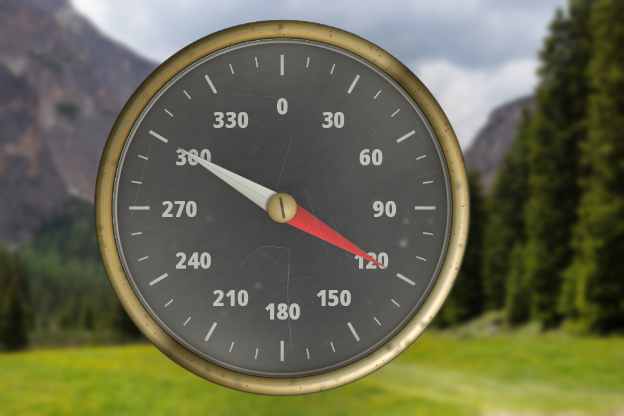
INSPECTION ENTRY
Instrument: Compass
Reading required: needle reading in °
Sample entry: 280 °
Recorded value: 120 °
